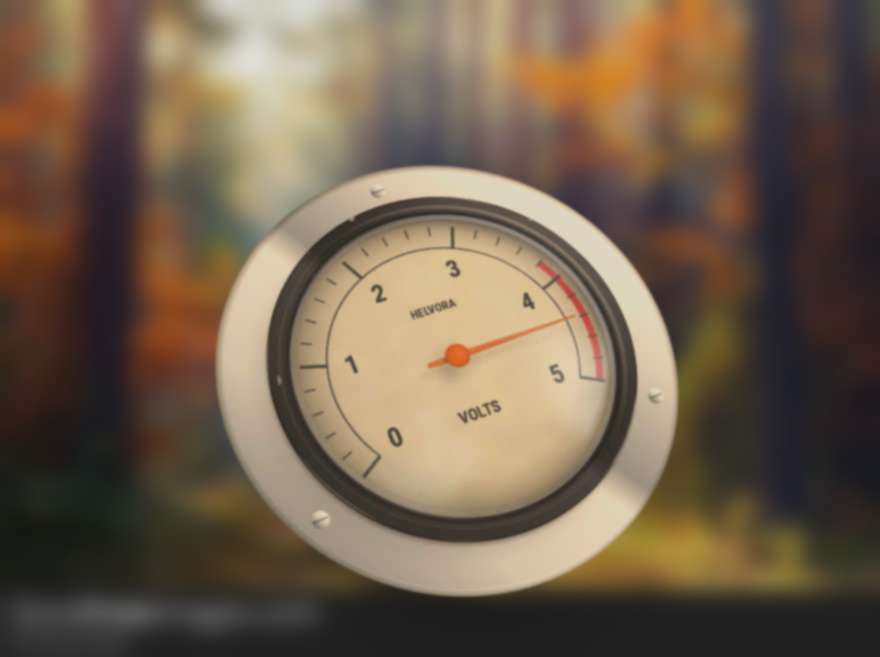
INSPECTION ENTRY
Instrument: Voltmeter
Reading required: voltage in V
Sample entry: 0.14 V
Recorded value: 4.4 V
